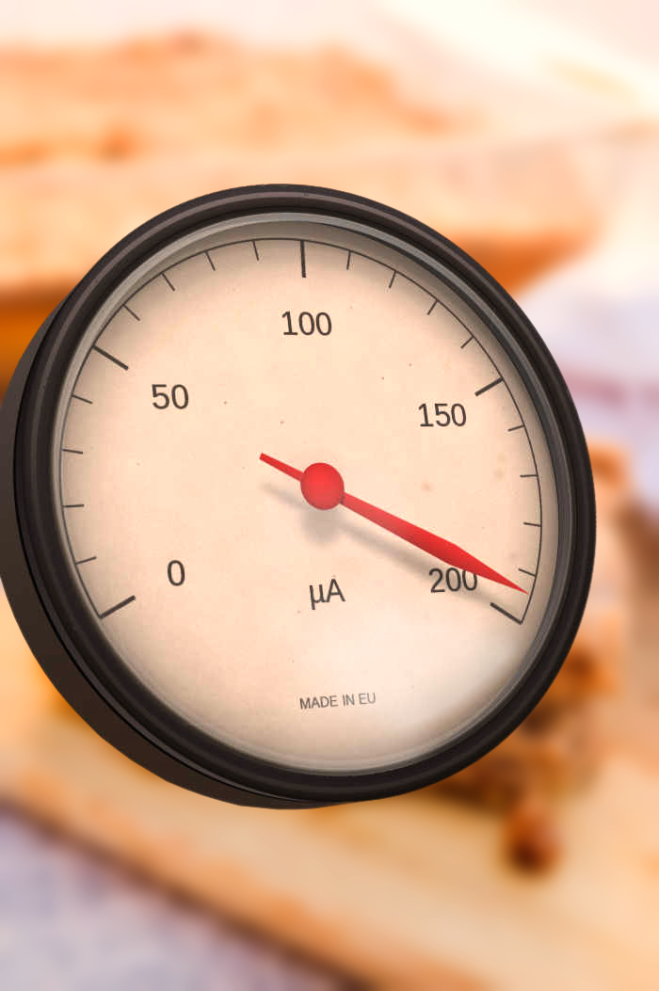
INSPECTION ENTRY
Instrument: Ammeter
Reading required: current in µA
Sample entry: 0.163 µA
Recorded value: 195 µA
